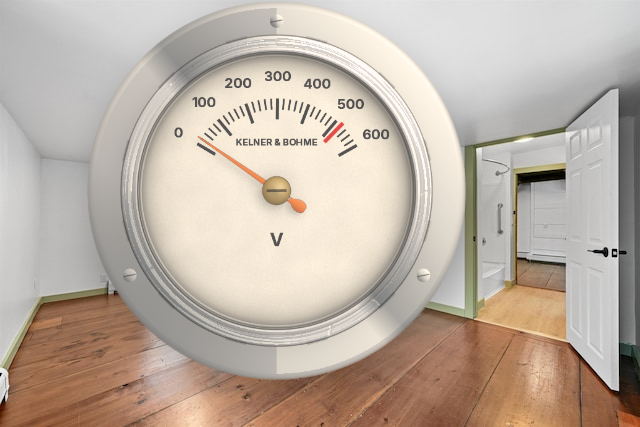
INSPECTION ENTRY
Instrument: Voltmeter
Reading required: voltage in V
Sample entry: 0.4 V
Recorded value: 20 V
